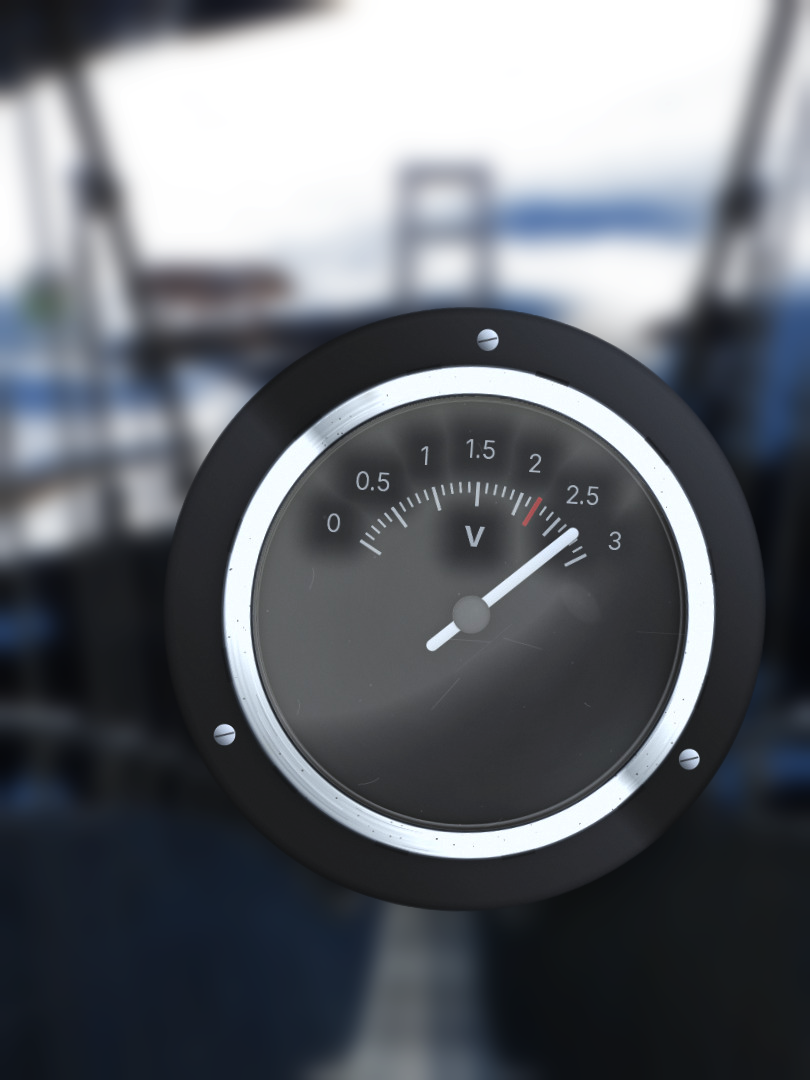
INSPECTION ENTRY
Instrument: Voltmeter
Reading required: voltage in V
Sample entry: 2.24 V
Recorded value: 2.7 V
